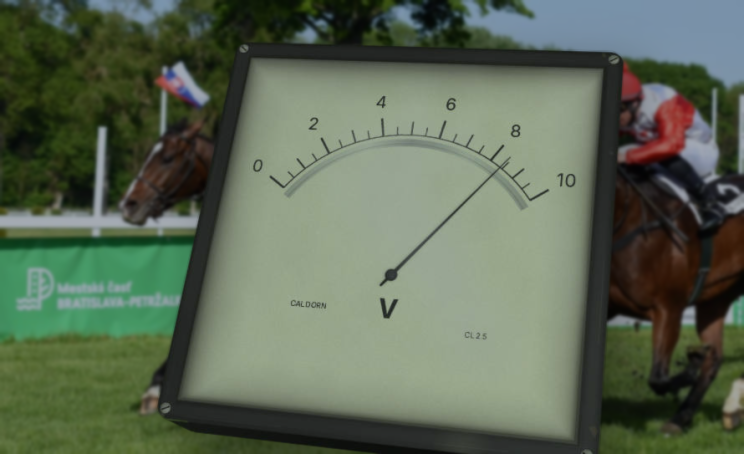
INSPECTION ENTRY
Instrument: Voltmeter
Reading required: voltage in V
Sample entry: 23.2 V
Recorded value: 8.5 V
